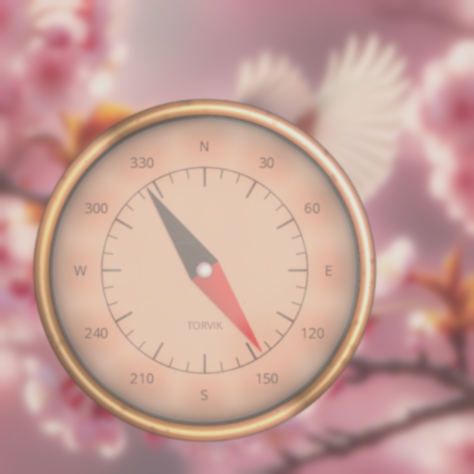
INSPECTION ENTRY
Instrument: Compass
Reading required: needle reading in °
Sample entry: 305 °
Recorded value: 145 °
